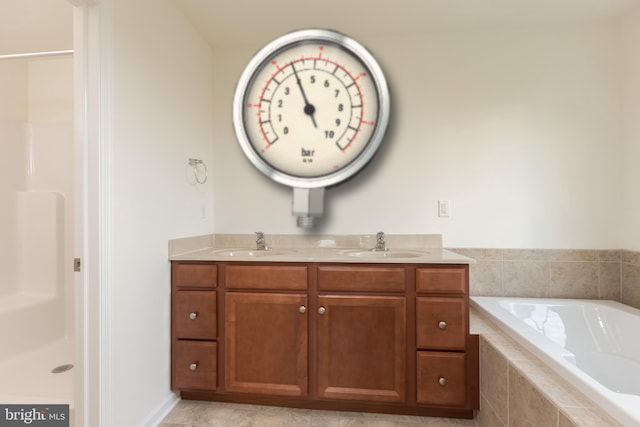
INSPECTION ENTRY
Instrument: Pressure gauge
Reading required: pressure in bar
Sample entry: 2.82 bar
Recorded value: 4 bar
